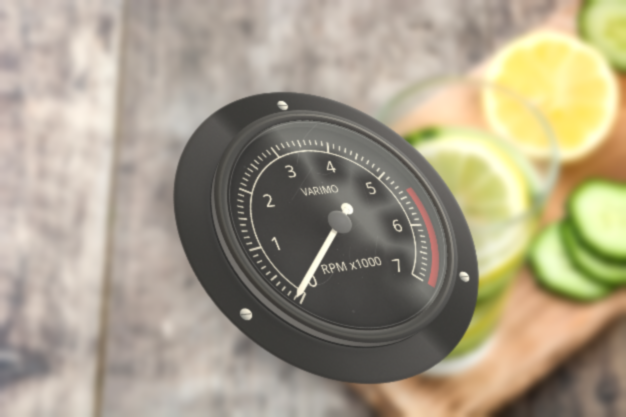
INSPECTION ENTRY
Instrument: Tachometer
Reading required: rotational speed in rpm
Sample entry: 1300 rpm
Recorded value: 100 rpm
